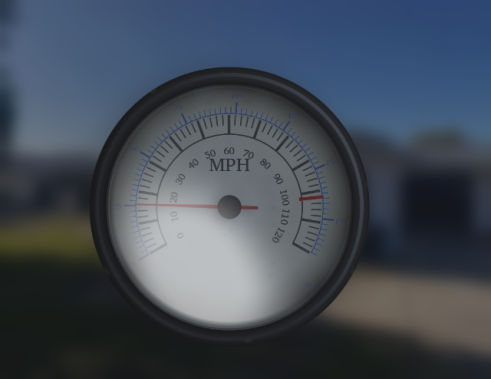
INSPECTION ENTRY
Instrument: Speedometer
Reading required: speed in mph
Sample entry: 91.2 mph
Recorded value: 16 mph
